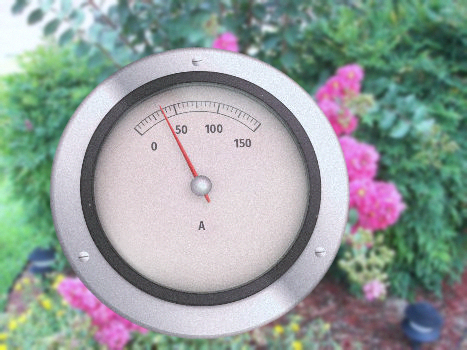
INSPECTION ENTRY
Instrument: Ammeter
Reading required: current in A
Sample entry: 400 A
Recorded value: 35 A
